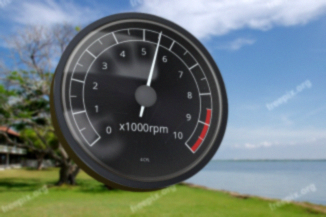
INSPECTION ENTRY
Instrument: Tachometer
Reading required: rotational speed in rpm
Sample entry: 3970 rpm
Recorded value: 5500 rpm
